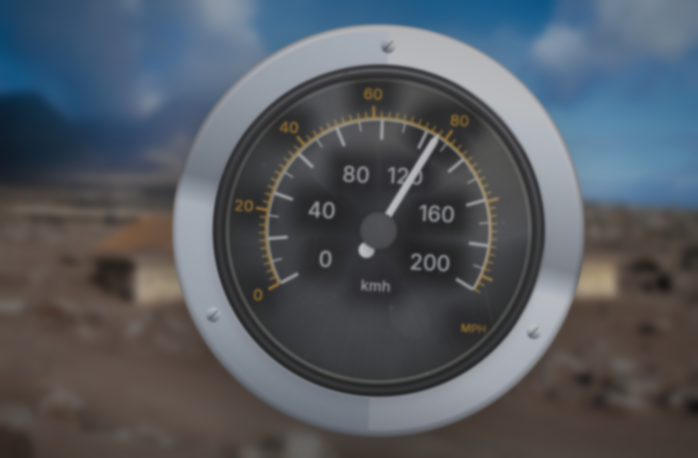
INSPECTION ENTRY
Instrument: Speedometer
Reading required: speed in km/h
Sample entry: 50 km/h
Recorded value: 125 km/h
